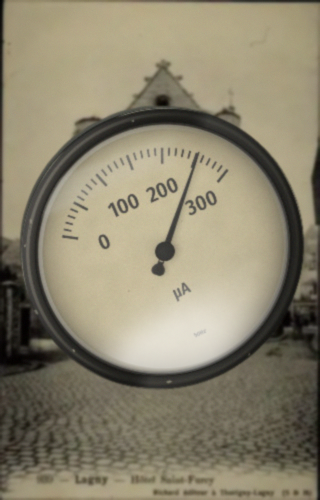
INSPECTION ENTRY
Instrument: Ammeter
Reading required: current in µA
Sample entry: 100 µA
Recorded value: 250 µA
